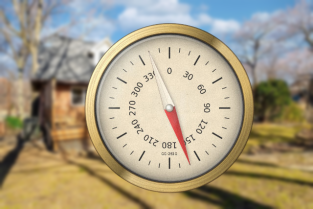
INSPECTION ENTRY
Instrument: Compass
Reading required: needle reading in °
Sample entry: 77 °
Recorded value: 160 °
